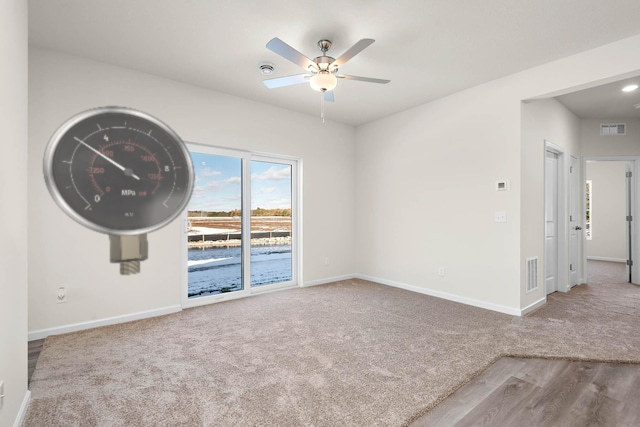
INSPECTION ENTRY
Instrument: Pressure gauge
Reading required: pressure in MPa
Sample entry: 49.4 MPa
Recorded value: 3 MPa
